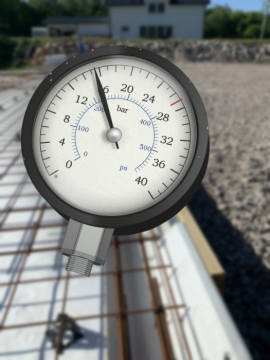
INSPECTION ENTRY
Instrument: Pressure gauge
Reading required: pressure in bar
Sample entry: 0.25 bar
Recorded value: 15.5 bar
